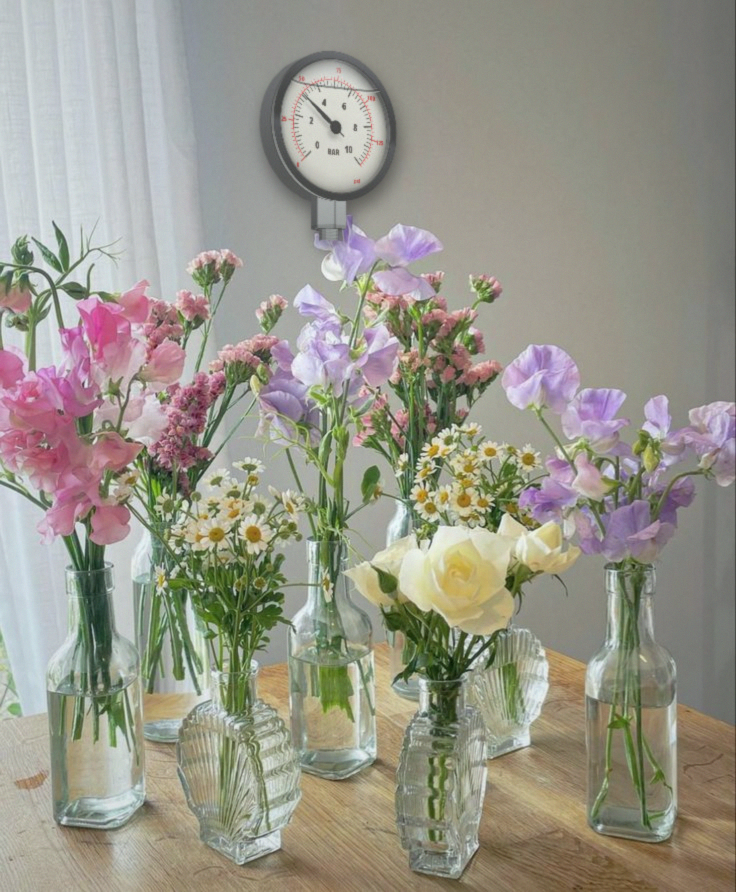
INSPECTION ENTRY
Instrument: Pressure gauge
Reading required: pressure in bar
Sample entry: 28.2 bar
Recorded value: 3 bar
